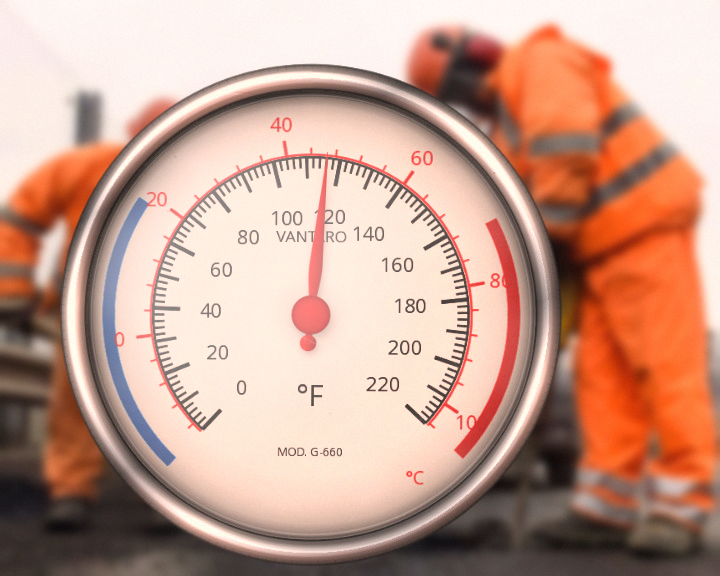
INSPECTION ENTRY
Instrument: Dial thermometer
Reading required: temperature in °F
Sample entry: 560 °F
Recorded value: 116 °F
